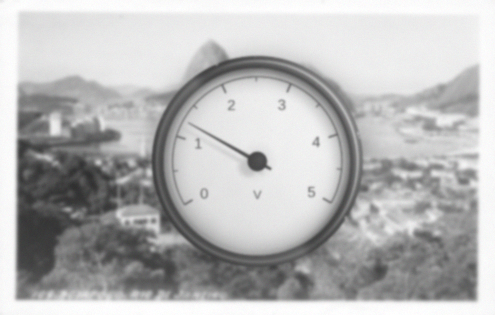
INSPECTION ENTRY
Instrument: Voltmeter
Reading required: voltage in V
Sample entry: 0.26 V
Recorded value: 1.25 V
